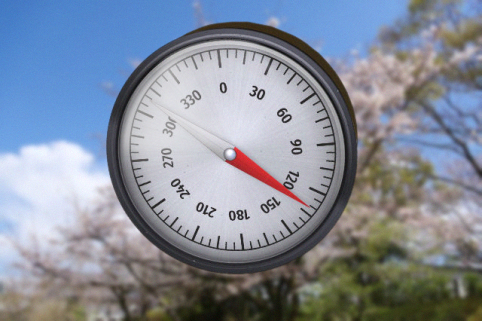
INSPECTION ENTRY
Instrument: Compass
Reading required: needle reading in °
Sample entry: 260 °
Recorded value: 130 °
